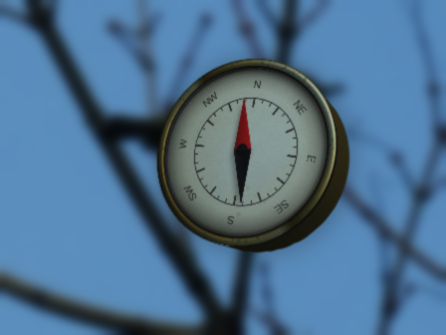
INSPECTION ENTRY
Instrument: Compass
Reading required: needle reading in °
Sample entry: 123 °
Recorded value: 350 °
